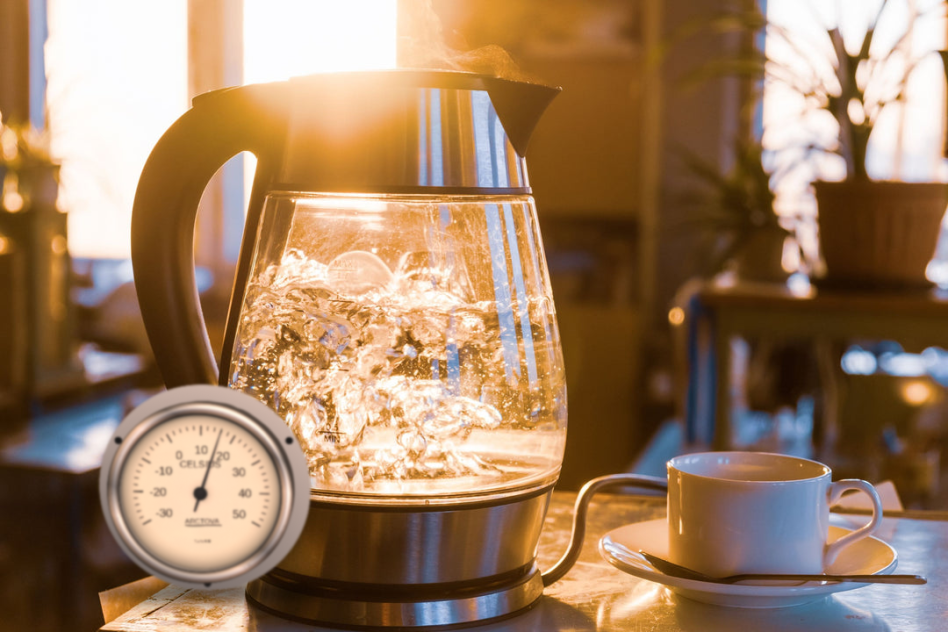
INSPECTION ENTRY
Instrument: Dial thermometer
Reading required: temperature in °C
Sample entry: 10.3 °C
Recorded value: 16 °C
